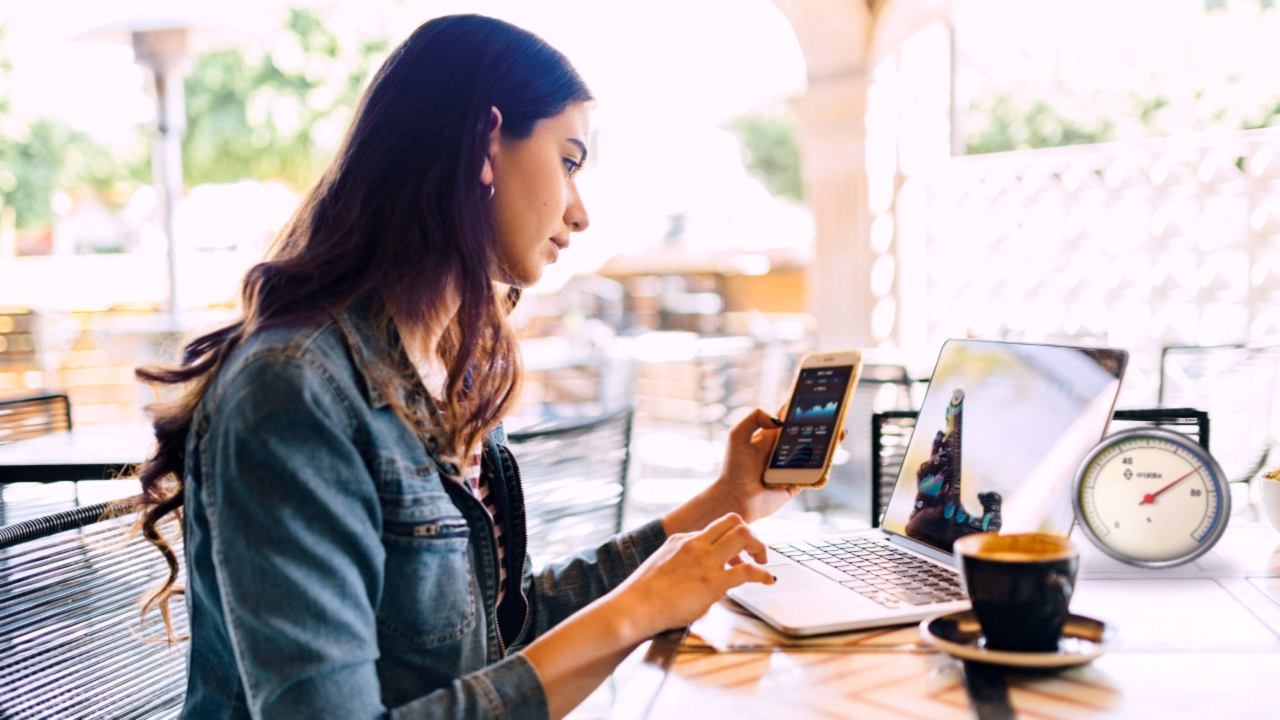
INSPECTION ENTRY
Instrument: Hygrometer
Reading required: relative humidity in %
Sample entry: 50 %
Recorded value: 70 %
